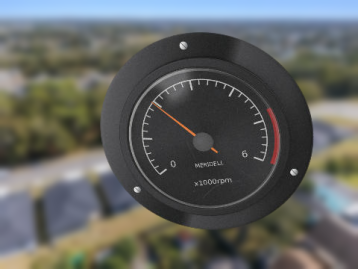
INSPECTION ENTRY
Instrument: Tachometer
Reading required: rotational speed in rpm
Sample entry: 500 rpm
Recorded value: 2000 rpm
